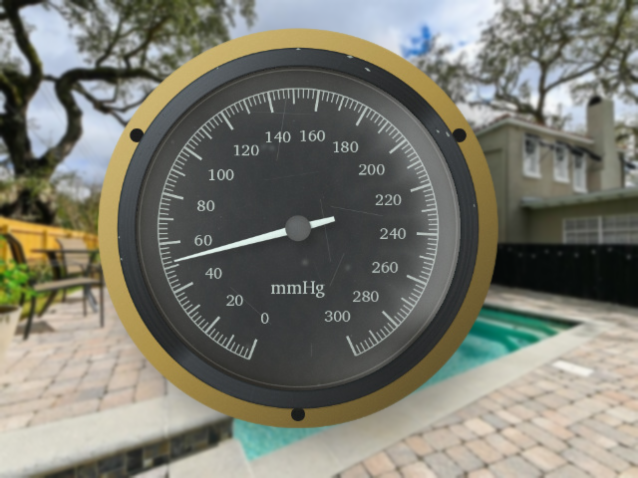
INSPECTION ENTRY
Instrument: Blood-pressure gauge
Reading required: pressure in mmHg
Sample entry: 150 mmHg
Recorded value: 52 mmHg
